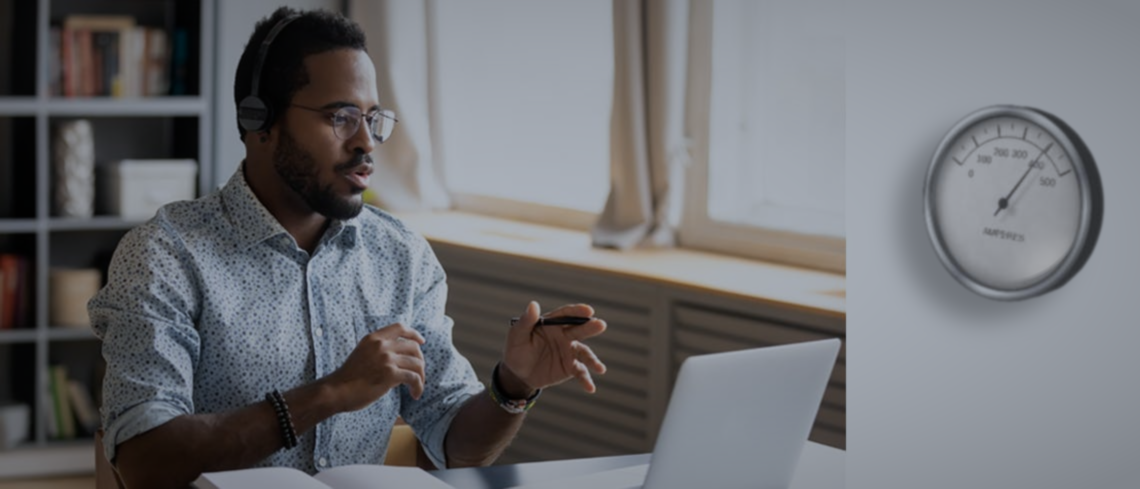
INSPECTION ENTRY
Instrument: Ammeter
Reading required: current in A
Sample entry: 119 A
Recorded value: 400 A
